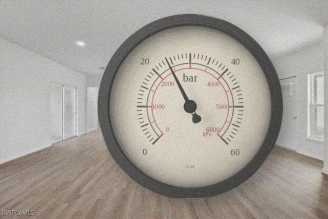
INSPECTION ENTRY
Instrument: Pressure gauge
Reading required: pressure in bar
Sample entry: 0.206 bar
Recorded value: 24 bar
